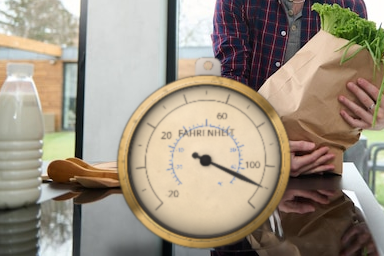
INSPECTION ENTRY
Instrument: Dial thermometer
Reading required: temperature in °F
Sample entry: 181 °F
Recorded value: 110 °F
